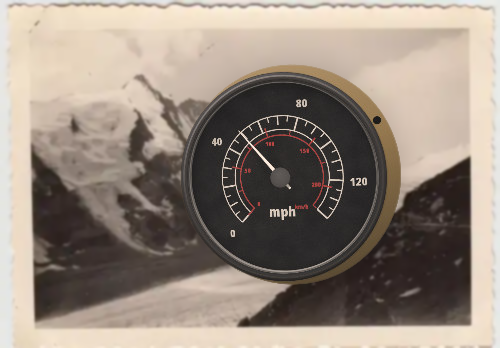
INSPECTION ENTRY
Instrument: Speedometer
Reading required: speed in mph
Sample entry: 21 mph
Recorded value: 50 mph
